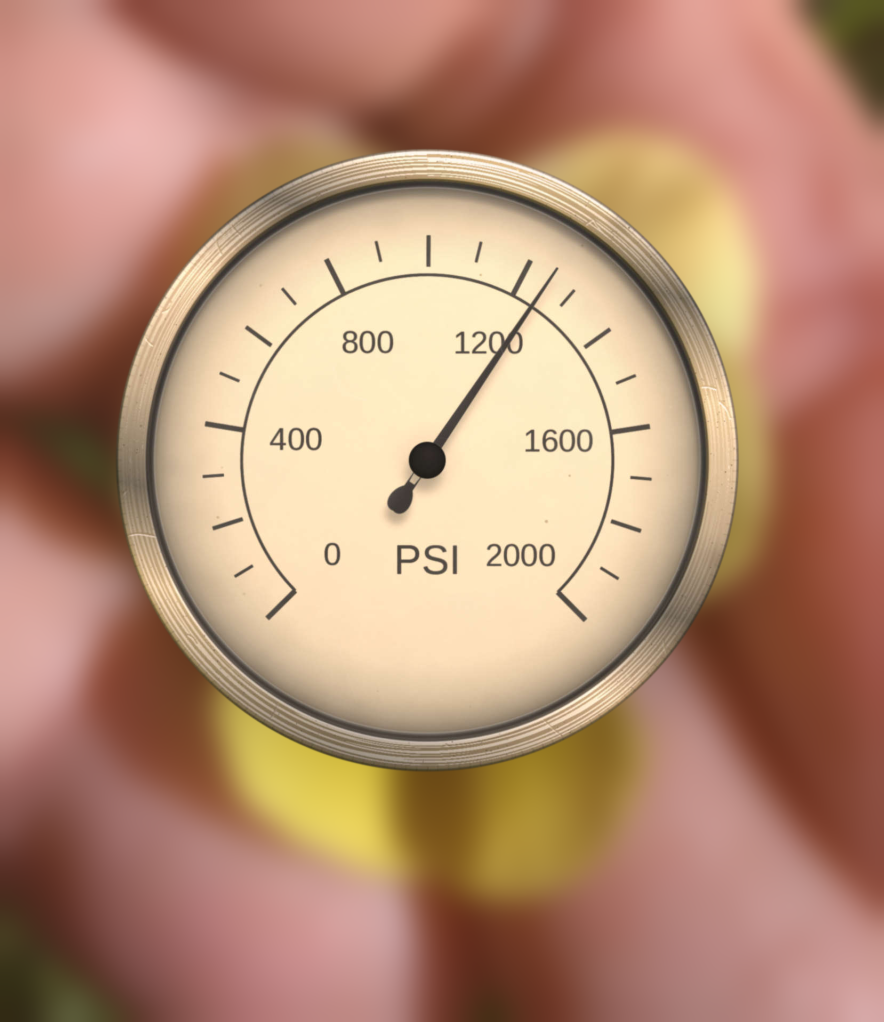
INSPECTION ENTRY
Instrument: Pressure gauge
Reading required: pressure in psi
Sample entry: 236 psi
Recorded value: 1250 psi
